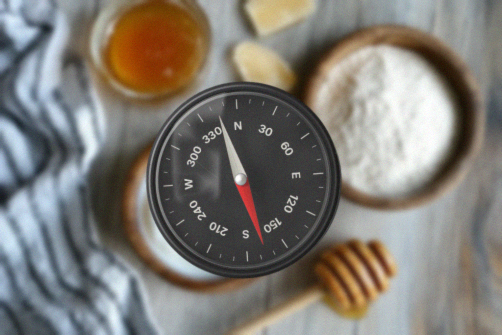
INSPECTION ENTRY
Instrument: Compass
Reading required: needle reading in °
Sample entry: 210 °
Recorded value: 165 °
